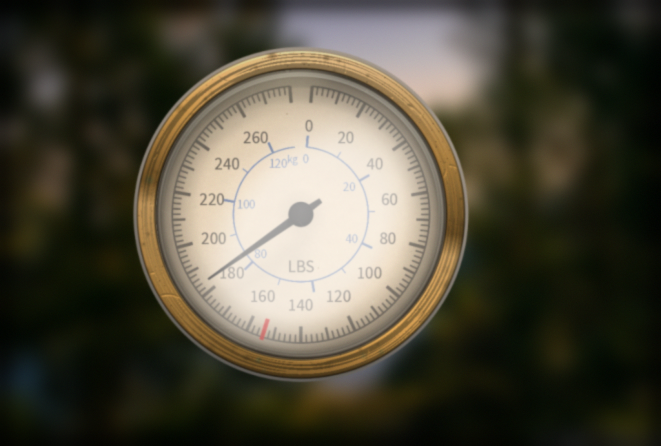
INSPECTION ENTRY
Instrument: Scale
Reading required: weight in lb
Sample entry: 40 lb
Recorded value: 184 lb
